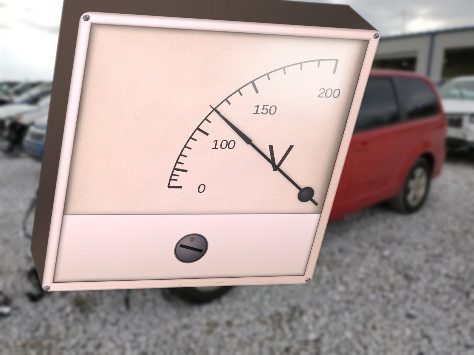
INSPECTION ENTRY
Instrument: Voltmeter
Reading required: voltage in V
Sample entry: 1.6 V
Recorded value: 120 V
